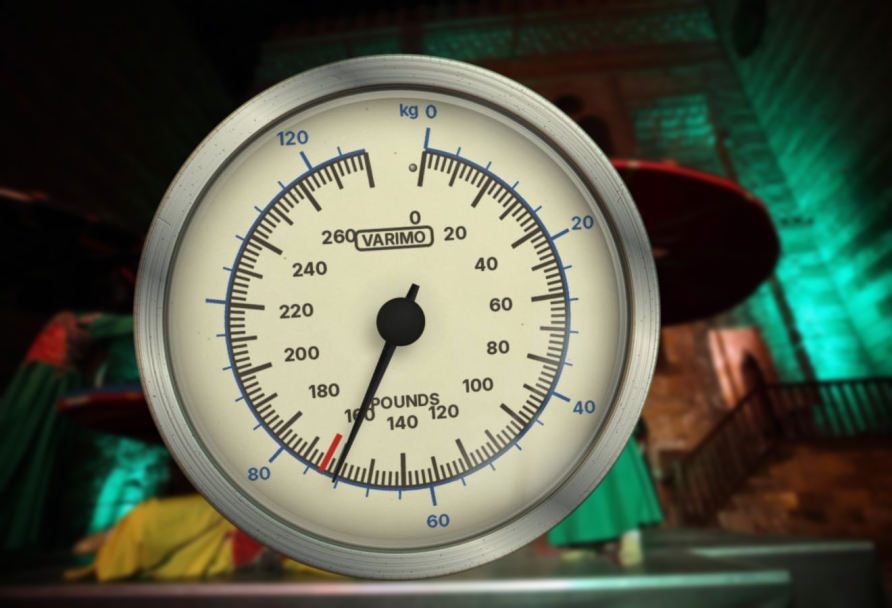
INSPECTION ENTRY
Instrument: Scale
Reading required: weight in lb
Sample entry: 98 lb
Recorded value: 160 lb
